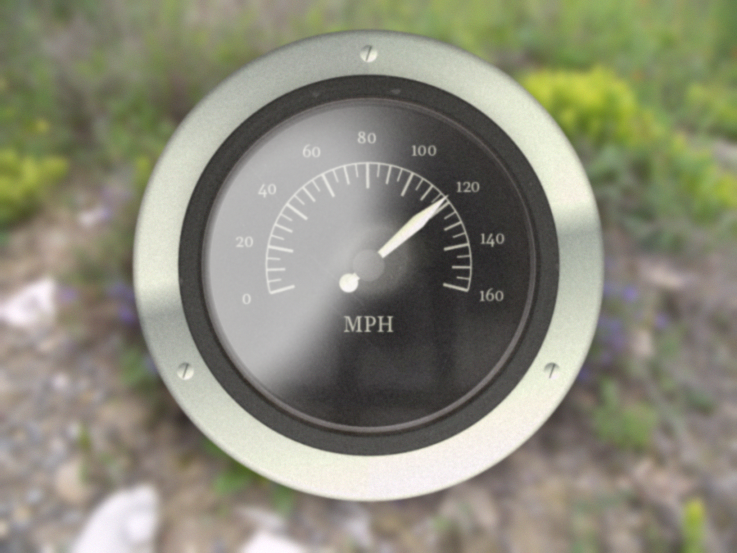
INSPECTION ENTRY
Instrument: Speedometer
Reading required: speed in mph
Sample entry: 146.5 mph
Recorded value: 117.5 mph
